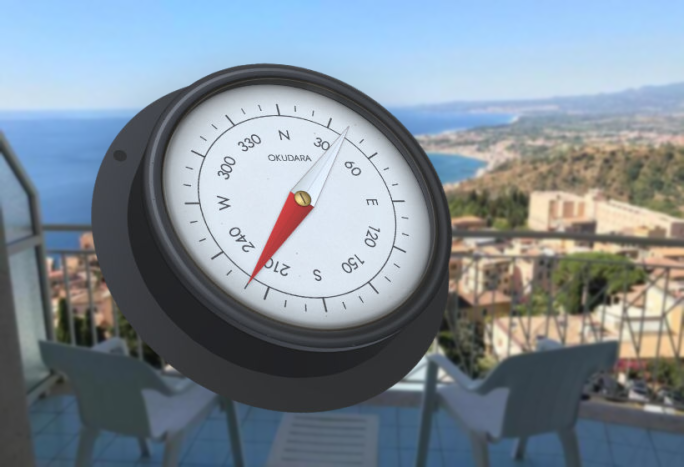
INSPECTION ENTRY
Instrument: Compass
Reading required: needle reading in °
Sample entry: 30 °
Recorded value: 220 °
